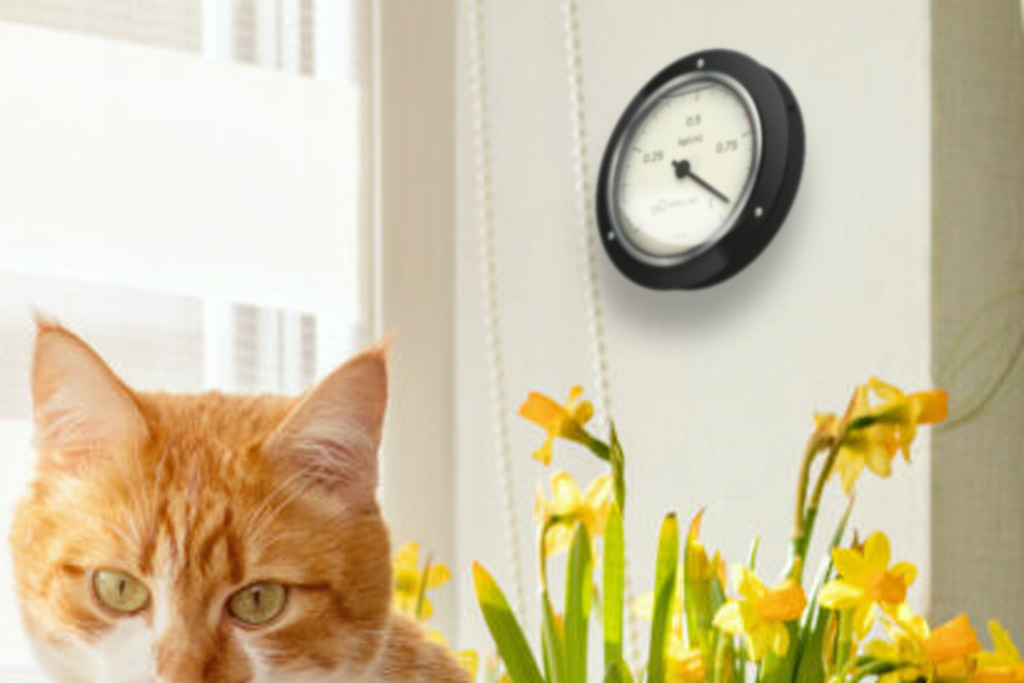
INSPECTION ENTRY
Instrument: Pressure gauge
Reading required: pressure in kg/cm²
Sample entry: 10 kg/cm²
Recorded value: 0.95 kg/cm²
